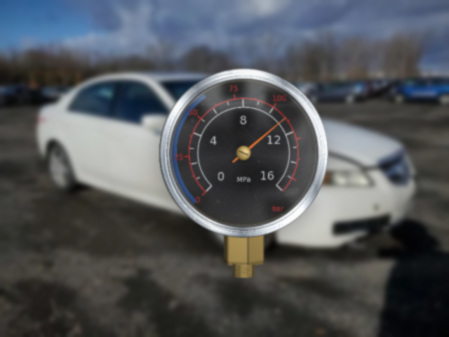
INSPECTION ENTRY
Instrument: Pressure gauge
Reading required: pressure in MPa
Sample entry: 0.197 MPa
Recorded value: 11 MPa
